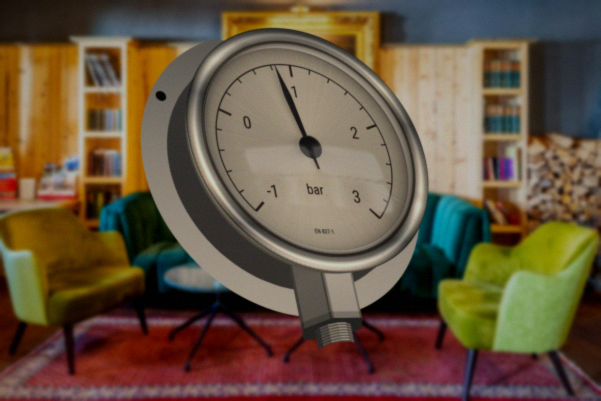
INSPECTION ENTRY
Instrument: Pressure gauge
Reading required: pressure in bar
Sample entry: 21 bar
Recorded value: 0.8 bar
